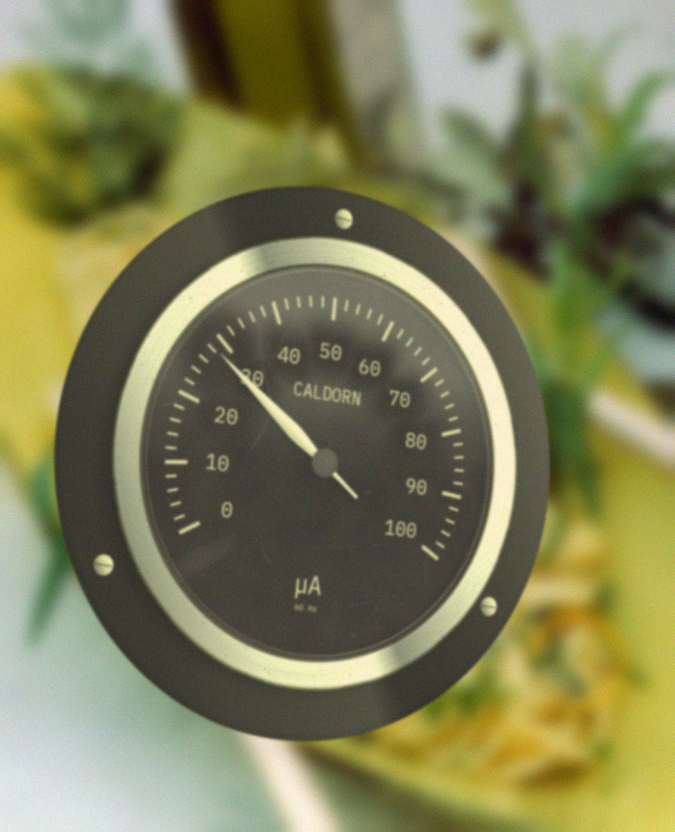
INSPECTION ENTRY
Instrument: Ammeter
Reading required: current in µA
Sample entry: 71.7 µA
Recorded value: 28 µA
